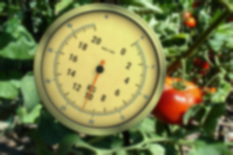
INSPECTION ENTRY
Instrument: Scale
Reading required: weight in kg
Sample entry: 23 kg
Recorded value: 10 kg
